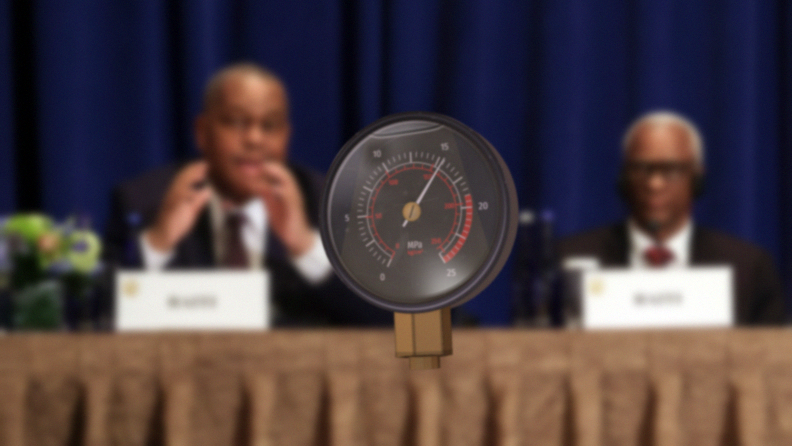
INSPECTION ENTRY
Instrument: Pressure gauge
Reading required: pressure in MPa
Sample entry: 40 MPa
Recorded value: 15.5 MPa
